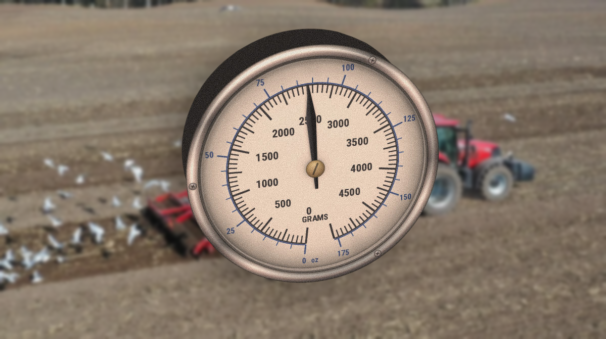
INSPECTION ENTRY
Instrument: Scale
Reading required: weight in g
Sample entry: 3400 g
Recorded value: 2500 g
